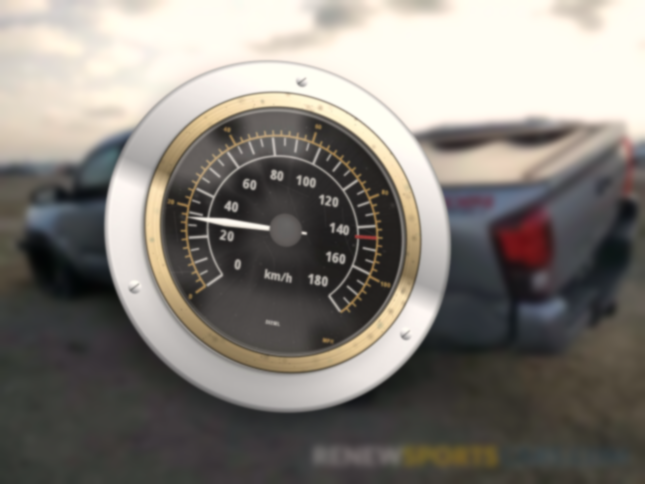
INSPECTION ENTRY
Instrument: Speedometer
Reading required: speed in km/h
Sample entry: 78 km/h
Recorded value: 27.5 km/h
